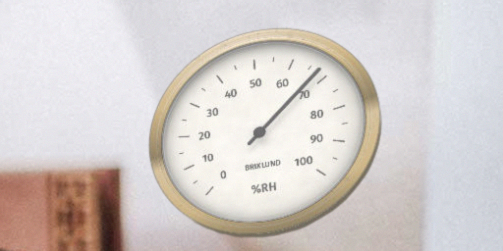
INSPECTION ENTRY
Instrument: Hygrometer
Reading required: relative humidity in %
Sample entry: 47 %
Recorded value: 67.5 %
